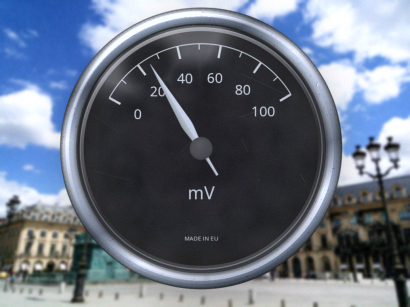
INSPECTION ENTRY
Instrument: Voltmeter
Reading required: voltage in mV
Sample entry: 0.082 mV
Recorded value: 25 mV
